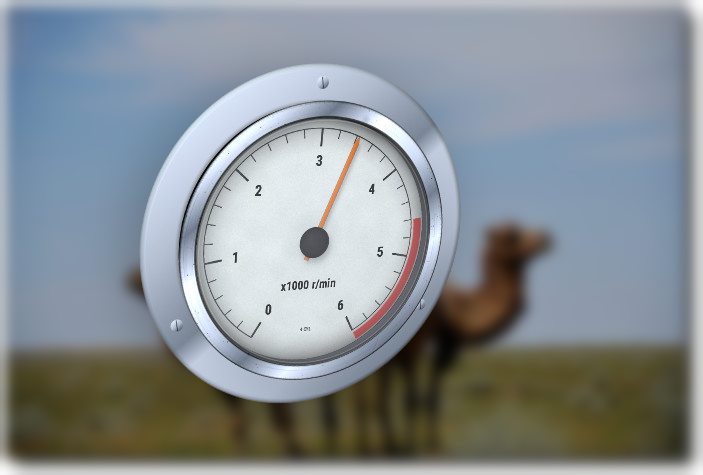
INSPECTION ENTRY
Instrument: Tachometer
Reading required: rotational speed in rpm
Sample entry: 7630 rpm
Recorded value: 3400 rpm
